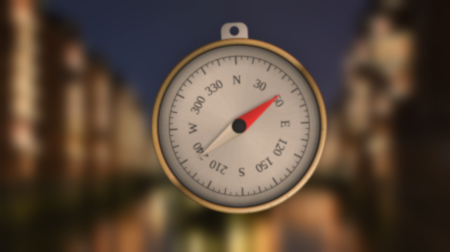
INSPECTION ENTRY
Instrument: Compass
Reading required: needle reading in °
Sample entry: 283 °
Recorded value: 55 °
